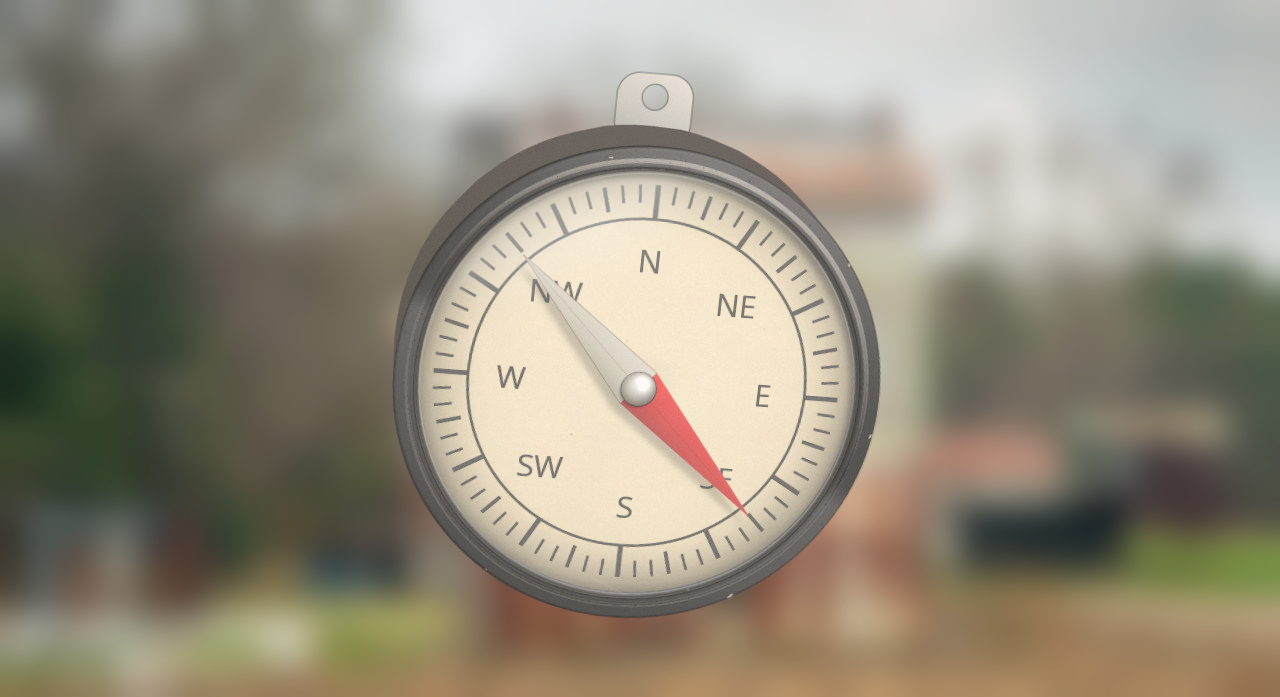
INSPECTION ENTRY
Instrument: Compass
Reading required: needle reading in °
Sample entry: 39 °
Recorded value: 135 °
